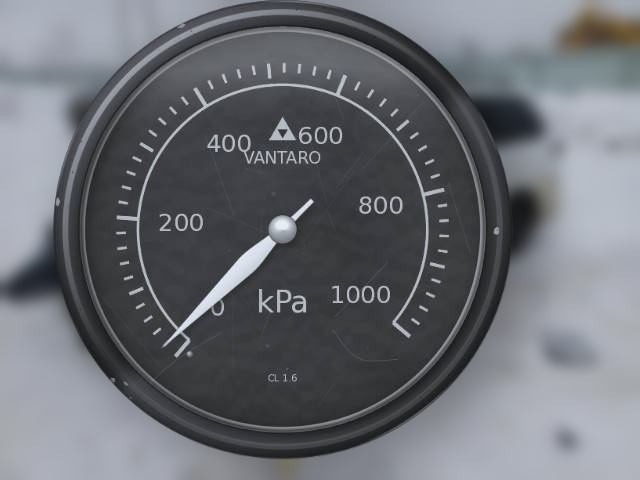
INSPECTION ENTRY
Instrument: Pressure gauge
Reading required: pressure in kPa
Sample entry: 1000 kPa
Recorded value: 20 kPa
